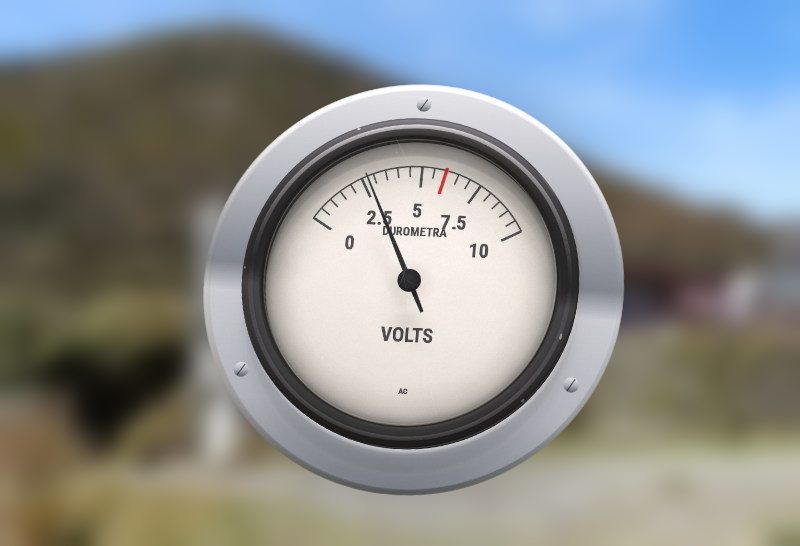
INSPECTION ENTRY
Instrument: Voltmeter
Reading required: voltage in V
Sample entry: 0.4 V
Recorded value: 2.75 V
